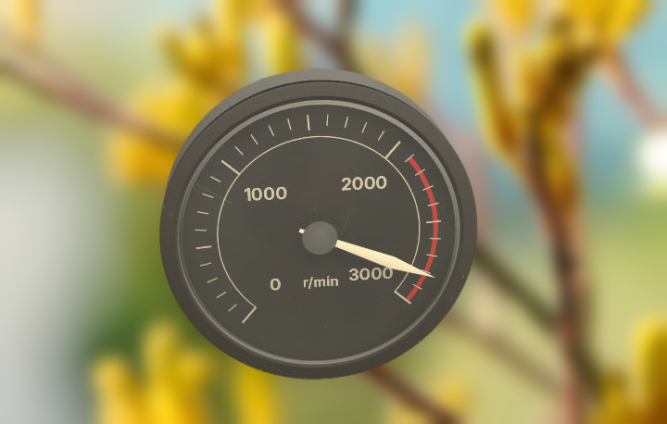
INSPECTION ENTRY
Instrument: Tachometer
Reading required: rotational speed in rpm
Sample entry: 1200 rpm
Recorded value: 2800 rpm
